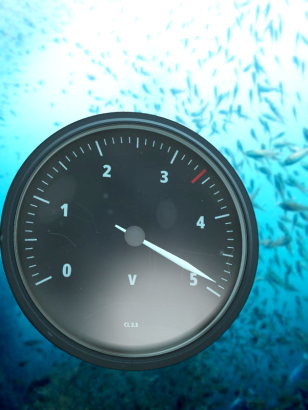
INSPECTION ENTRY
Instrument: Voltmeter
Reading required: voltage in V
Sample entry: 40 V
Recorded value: 4.9 V
